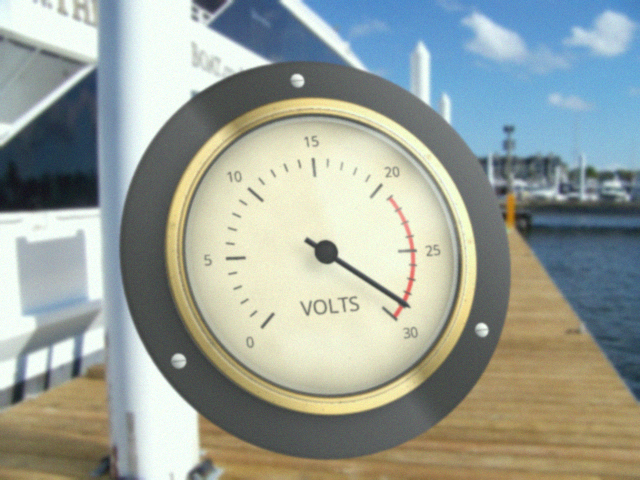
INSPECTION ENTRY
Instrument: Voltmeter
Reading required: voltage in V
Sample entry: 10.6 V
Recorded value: 29 V
